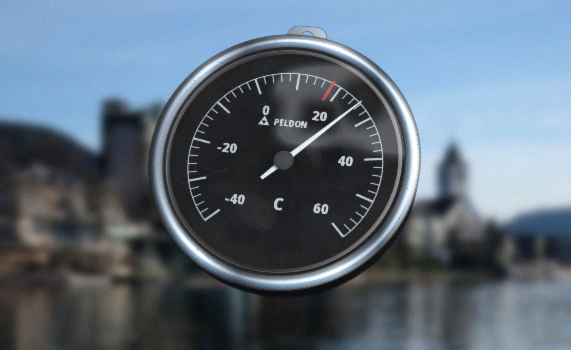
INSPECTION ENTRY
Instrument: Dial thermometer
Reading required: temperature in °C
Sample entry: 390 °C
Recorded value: 26 °C
